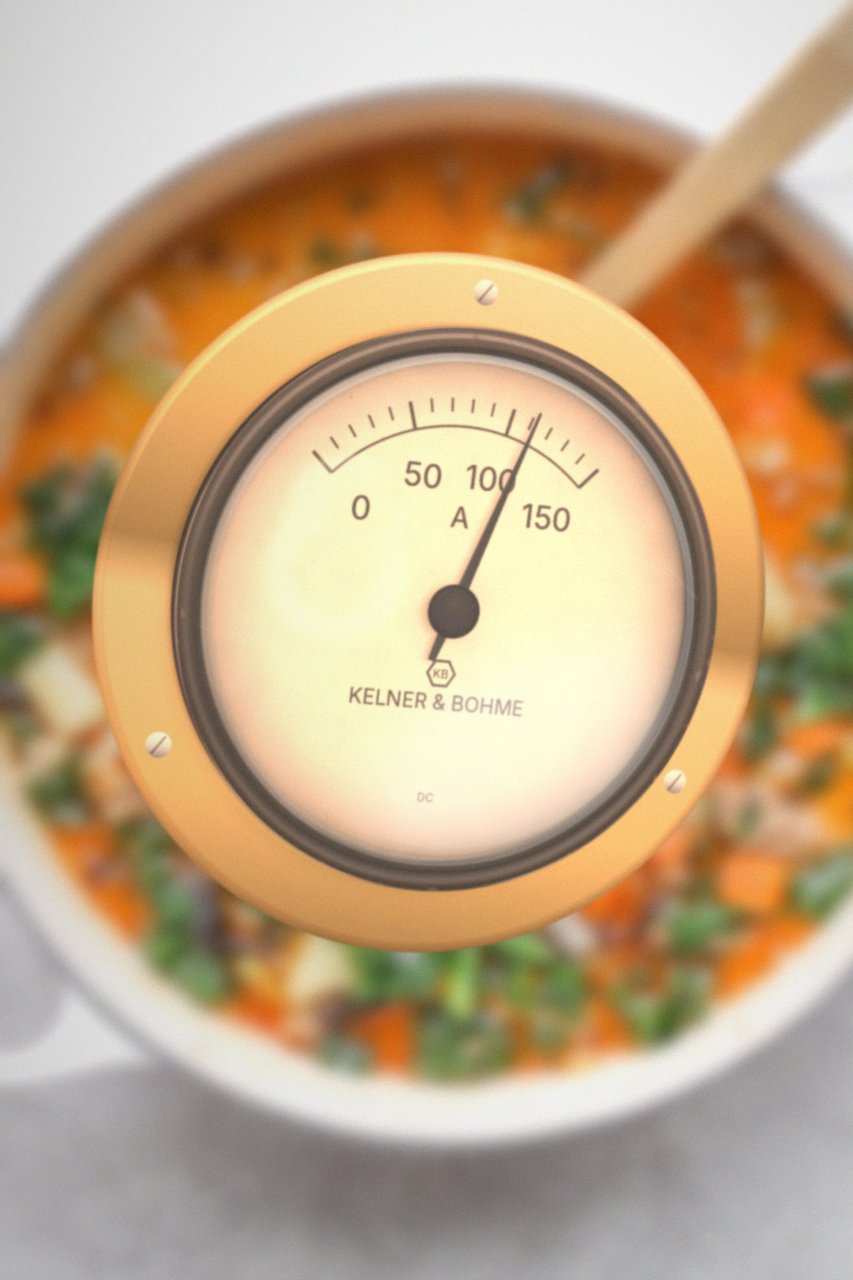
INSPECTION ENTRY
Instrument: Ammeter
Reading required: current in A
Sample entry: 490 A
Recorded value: 110 A
